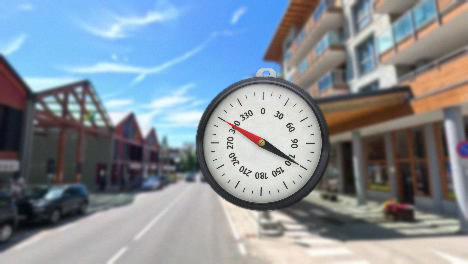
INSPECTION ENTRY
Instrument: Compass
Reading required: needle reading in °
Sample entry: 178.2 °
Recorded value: 300 °
